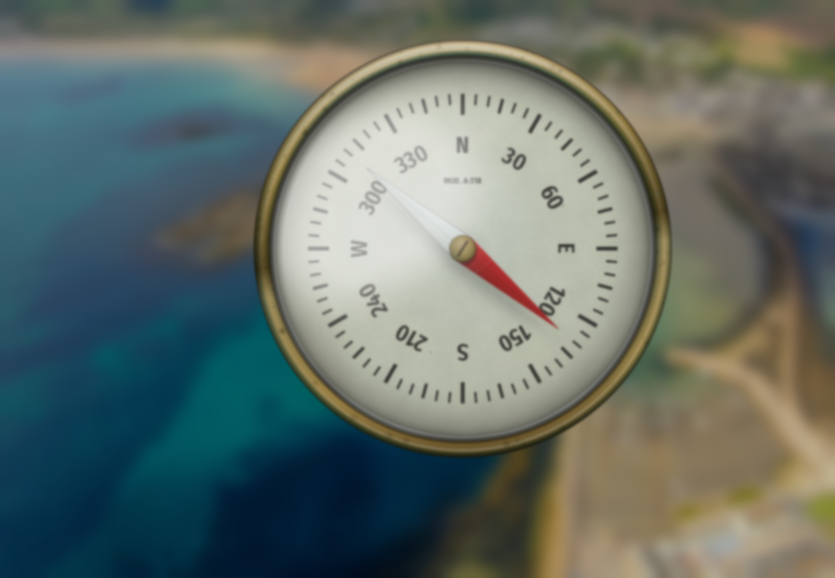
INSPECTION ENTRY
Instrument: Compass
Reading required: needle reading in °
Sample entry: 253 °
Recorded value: 130 °
